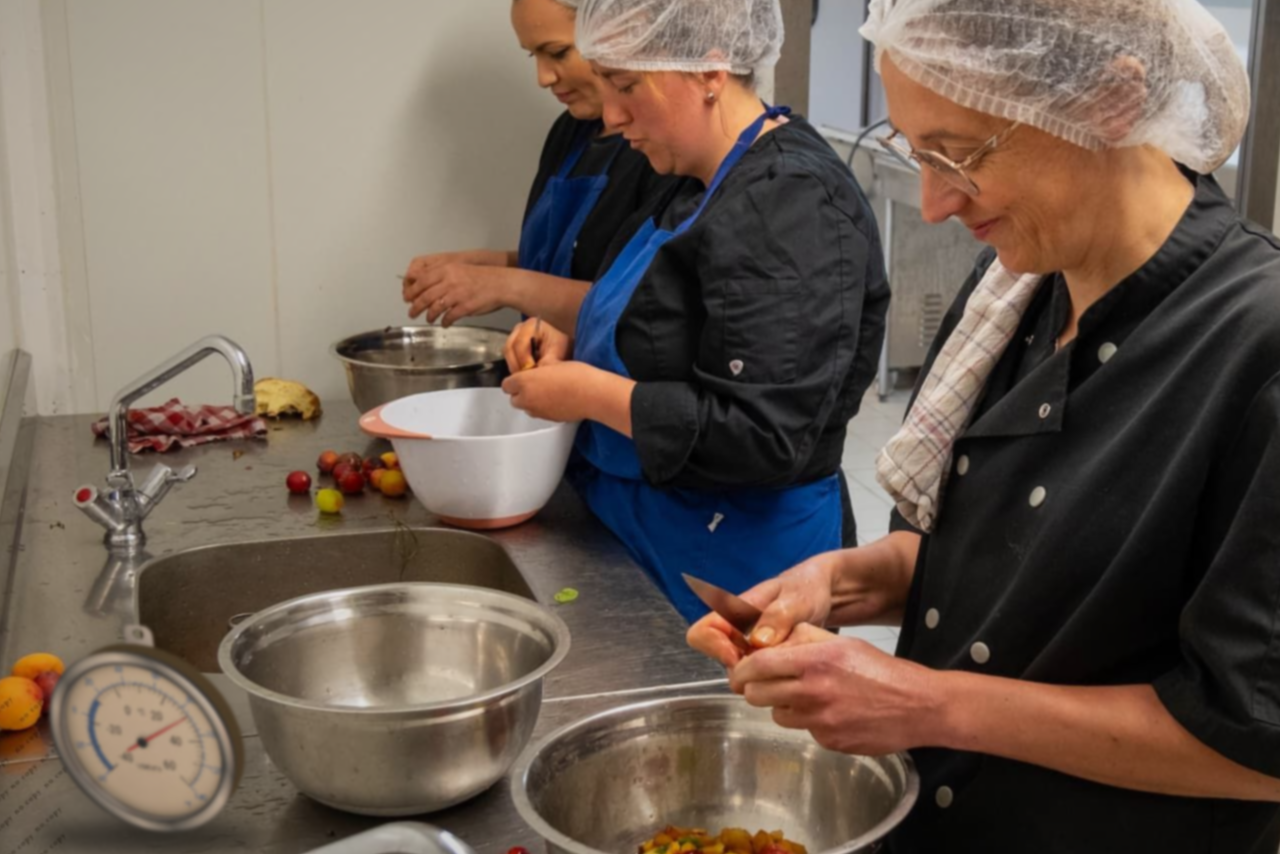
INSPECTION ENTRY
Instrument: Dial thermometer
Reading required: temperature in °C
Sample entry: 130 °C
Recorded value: 30 °C
